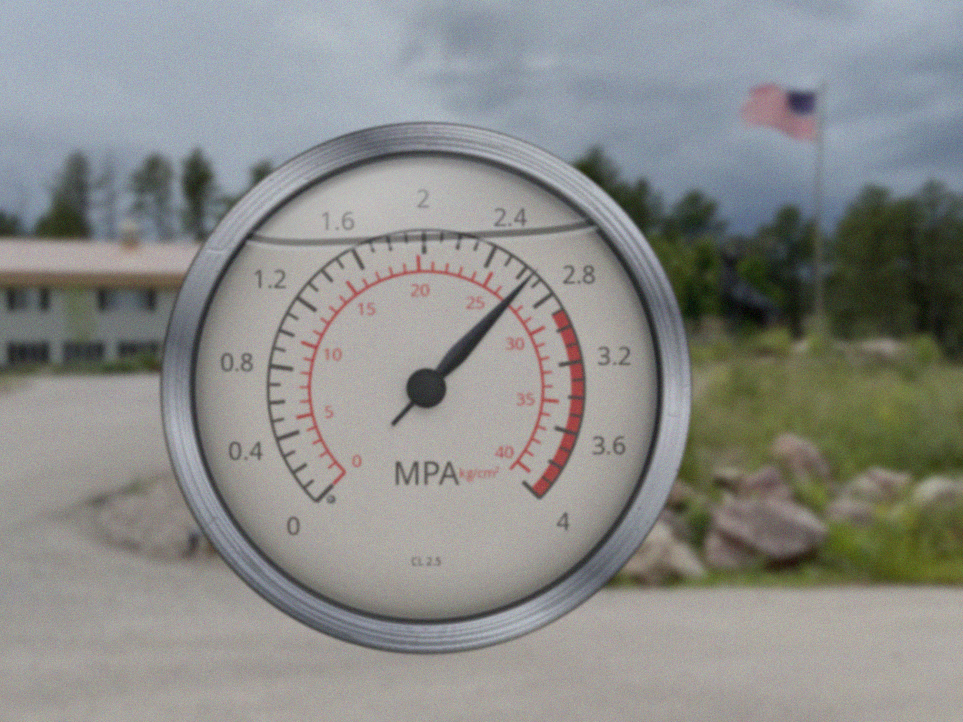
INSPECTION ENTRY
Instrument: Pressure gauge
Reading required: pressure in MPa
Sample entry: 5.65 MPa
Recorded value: 2.65 MPa
